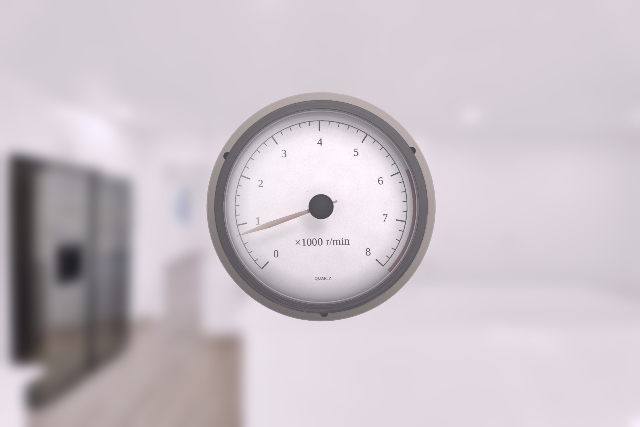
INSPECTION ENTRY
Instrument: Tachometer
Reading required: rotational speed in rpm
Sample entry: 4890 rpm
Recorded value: 800 rpm
